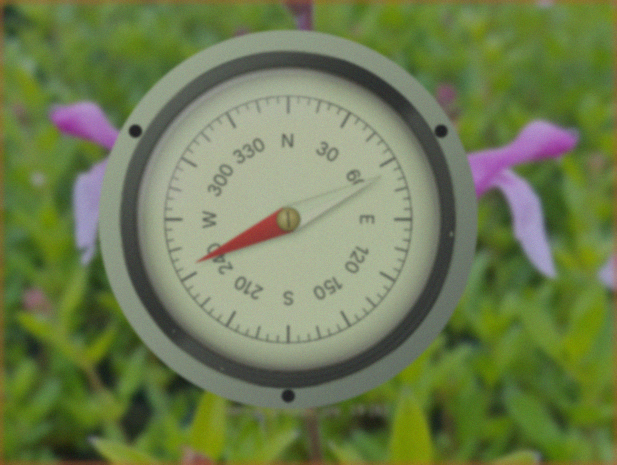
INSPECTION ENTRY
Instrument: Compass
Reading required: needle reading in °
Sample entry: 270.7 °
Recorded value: 245 °
